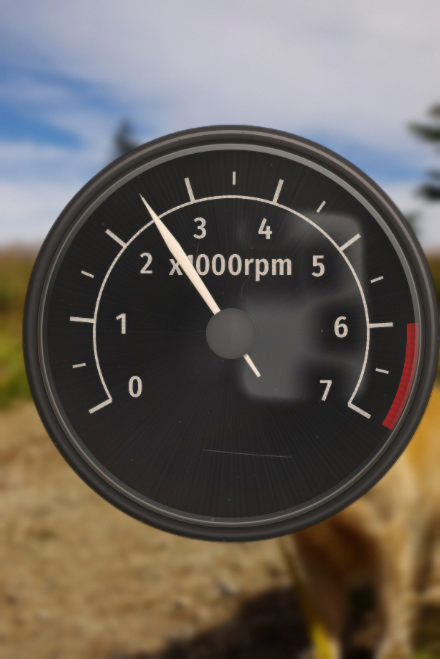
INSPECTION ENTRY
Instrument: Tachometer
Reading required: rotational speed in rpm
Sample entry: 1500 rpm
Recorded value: 2500 rpm
